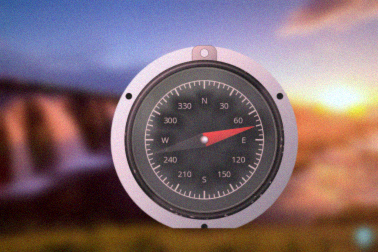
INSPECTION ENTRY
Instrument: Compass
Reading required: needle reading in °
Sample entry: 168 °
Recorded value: 75 °
